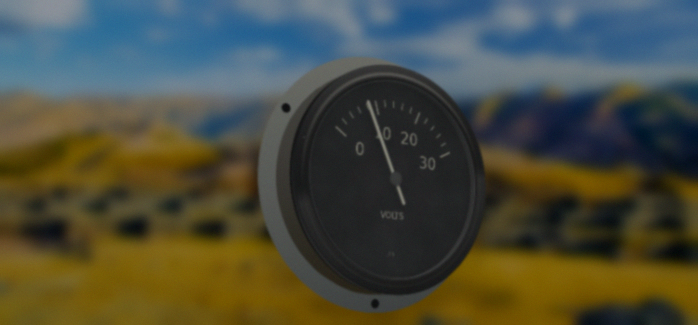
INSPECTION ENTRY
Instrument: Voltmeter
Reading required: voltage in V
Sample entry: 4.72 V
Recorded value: 8 V
